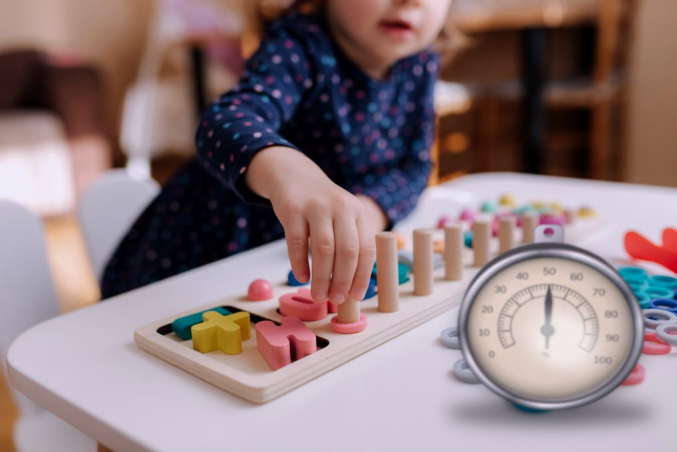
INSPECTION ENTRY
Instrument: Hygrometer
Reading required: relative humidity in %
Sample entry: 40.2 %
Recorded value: 50 %
